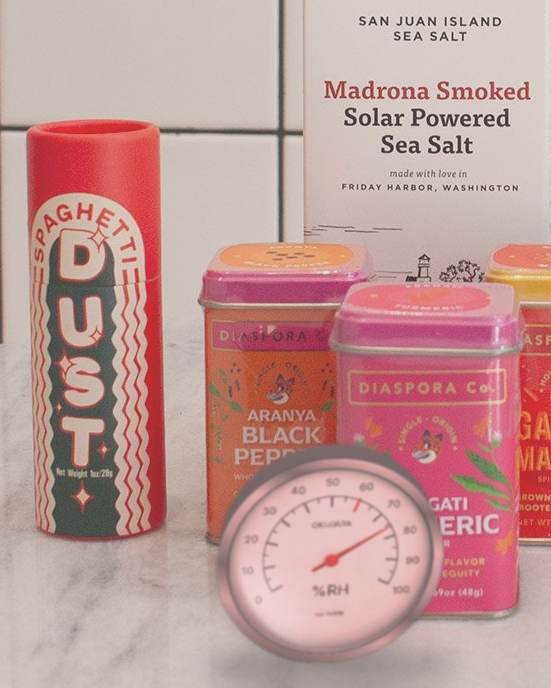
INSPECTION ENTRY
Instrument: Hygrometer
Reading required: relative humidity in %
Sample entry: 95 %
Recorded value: 75 %
